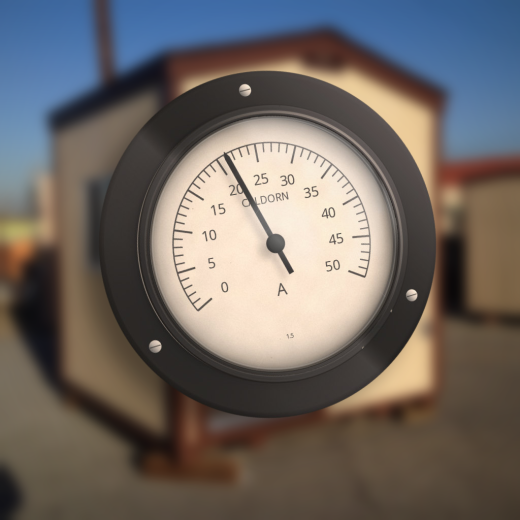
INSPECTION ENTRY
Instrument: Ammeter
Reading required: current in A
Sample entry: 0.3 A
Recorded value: 21 A
